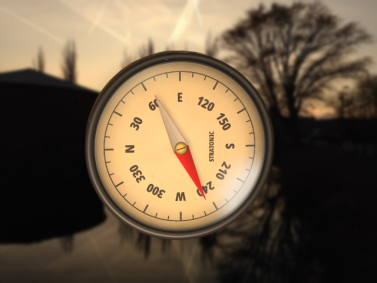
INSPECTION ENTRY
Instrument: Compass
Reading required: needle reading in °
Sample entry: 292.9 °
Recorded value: 245 °
